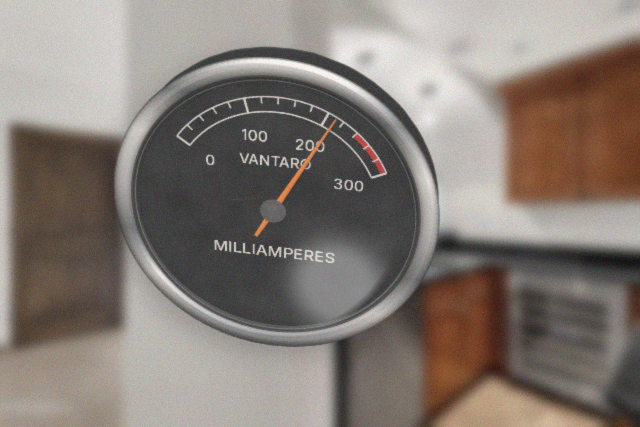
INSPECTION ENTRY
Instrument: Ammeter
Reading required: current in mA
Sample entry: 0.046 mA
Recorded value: 210 mA
